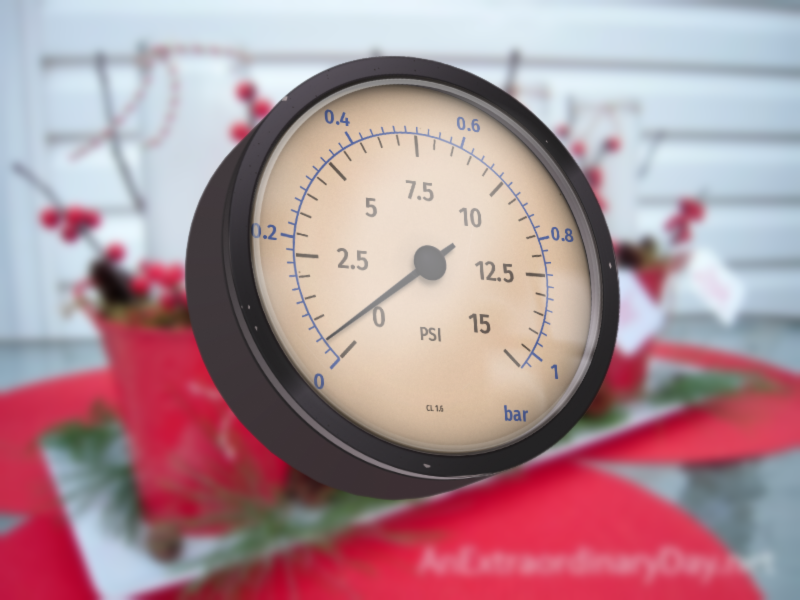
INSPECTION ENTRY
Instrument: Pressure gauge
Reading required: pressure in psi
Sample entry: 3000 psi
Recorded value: 0.5 psi
